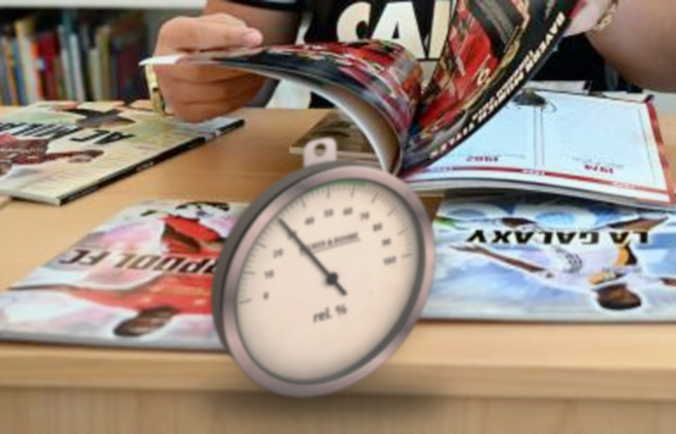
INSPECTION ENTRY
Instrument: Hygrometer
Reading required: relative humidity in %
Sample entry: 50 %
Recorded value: 30 %
